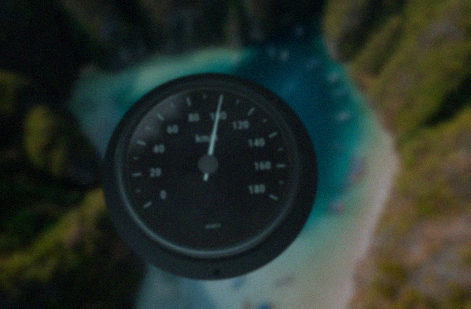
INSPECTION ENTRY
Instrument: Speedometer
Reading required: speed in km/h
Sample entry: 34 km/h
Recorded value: 100 km/h
